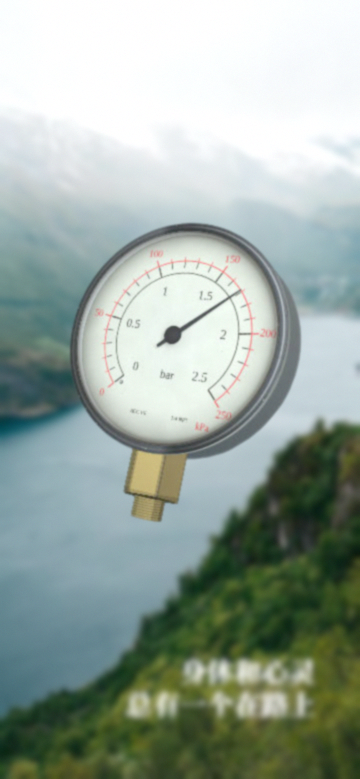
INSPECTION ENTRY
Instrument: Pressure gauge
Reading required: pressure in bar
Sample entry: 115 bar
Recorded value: 1.7 bar
